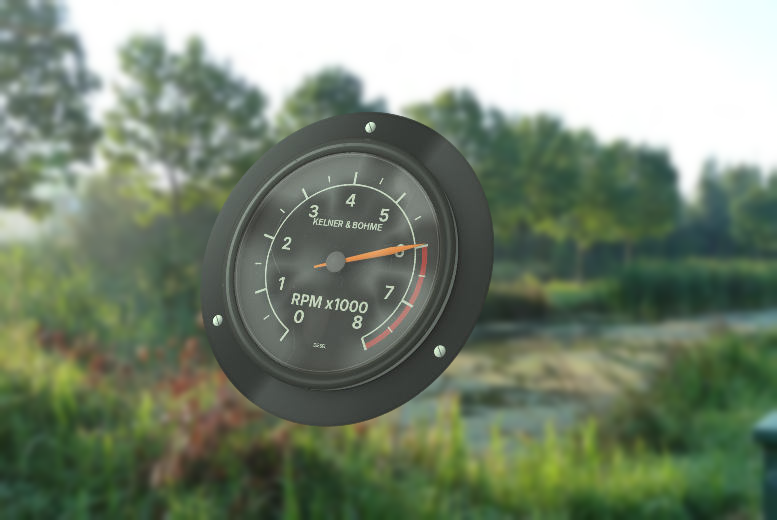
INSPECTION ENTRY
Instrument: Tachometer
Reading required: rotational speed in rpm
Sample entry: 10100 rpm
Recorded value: 6000 rpm
